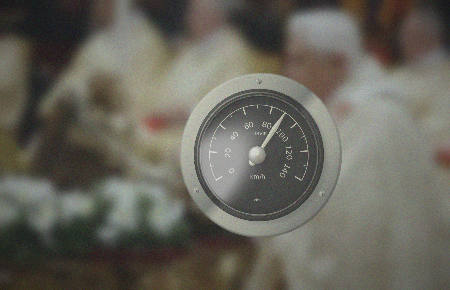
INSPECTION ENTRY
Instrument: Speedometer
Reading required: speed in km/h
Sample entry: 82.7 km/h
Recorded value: 90 km/h
